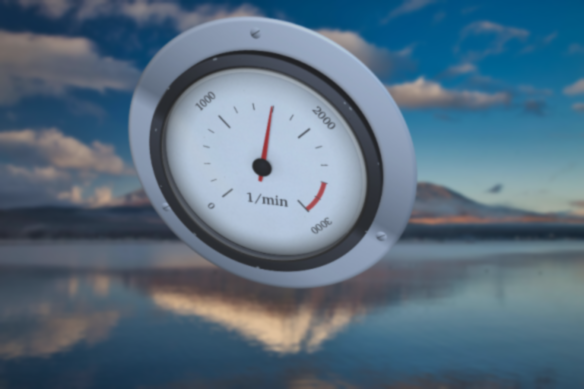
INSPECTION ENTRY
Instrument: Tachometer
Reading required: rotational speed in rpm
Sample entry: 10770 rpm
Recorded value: 1600 rpm
